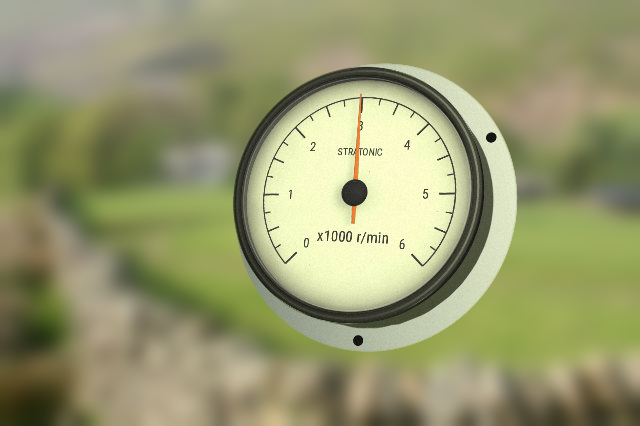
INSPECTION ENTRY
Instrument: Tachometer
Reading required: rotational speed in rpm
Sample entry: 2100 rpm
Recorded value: 3000 rpm
